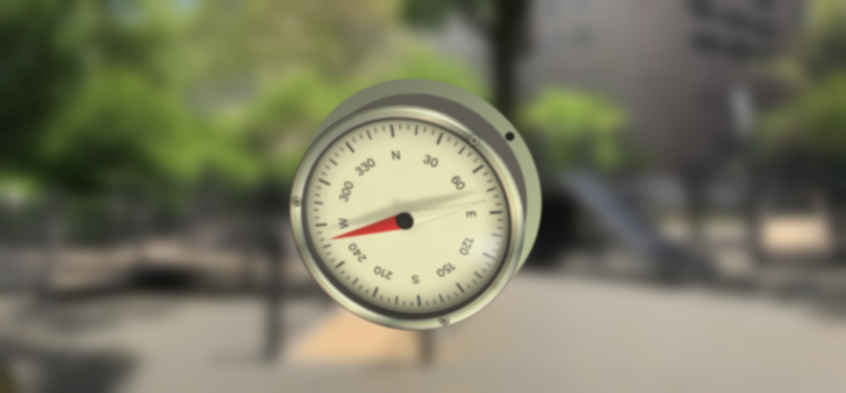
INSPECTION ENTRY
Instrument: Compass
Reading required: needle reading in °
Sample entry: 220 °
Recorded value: 260 °
